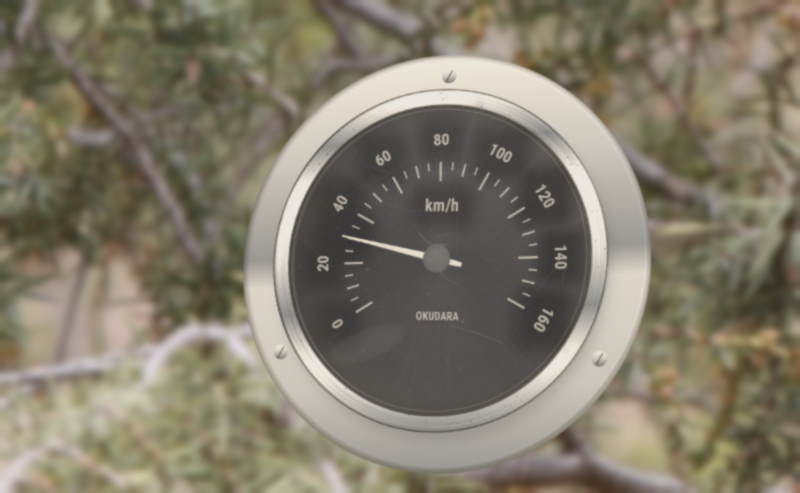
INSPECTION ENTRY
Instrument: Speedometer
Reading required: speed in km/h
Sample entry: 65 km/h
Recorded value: 30 km/h
